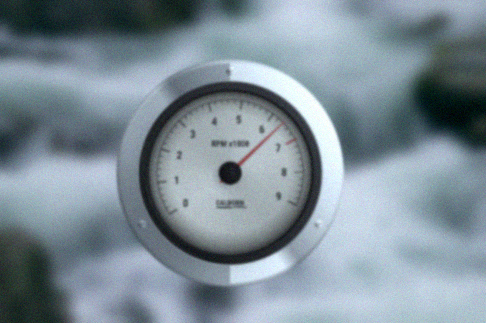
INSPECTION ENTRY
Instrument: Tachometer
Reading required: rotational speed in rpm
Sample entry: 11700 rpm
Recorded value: 6400 rpm
